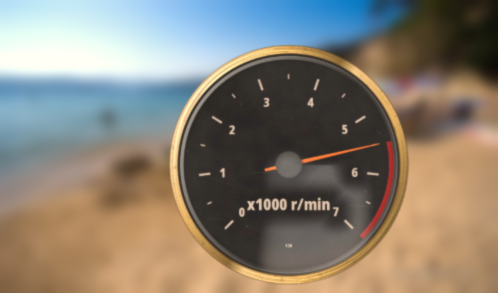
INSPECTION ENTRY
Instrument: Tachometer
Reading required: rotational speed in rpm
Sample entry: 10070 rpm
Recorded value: 5500 rpm
